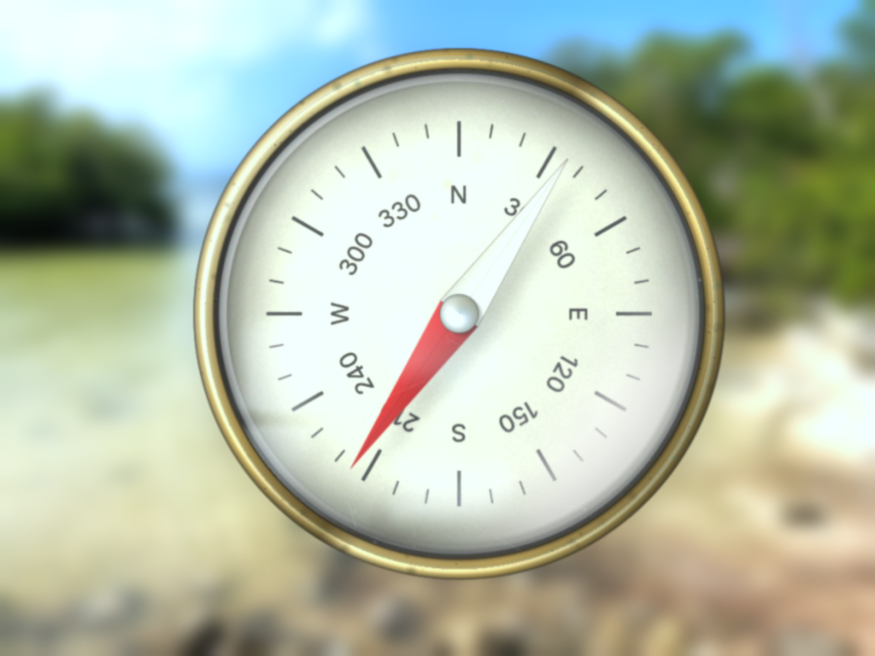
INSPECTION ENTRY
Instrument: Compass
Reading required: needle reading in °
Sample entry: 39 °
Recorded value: 215 °
